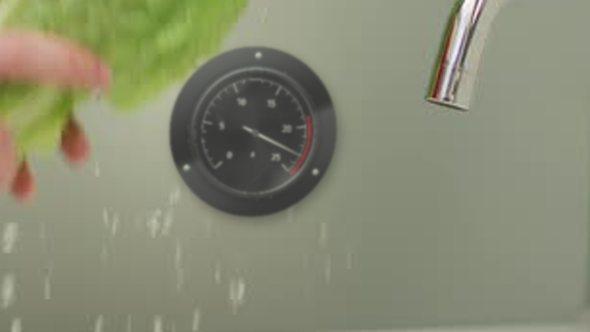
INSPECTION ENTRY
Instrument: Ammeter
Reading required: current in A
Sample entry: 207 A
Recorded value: 23 A
